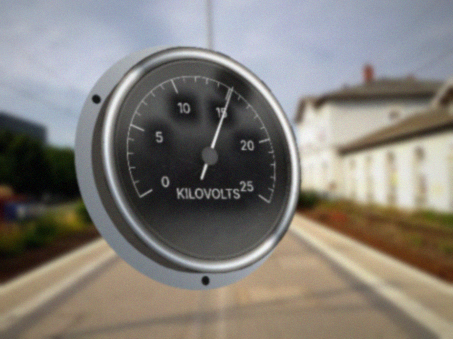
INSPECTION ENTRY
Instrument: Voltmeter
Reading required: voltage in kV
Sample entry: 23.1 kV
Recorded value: 15 kV
